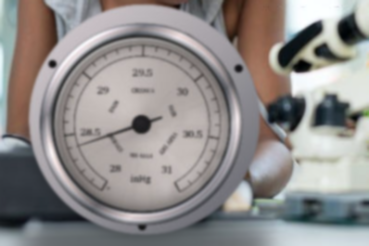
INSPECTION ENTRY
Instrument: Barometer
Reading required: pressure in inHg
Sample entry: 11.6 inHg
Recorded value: 28.4 inHg
